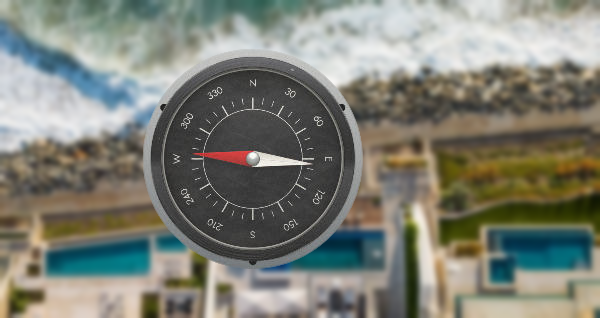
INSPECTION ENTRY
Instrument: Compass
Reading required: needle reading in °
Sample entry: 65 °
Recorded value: 275 °
